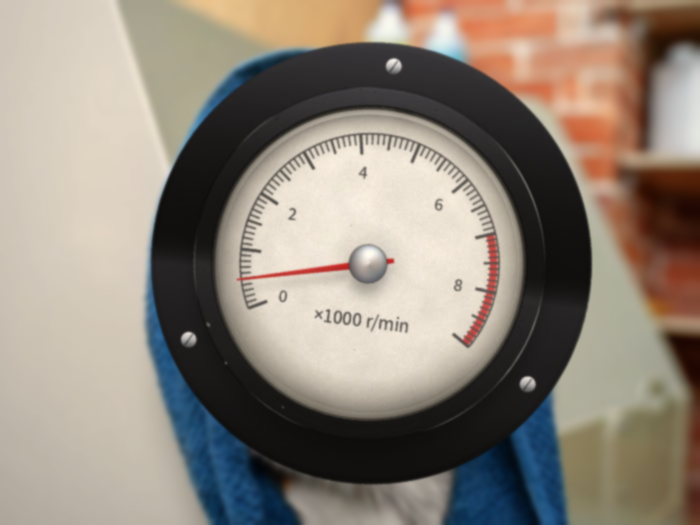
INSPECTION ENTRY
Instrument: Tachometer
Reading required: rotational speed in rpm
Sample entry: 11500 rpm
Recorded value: 500 rpm
